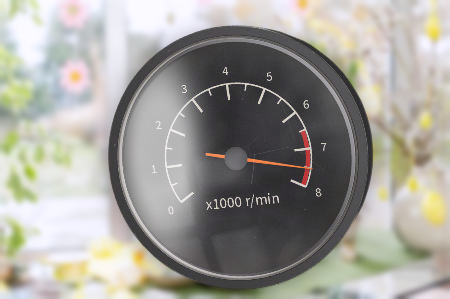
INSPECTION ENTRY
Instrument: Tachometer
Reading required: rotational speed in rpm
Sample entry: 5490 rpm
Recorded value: 7500 rpm
